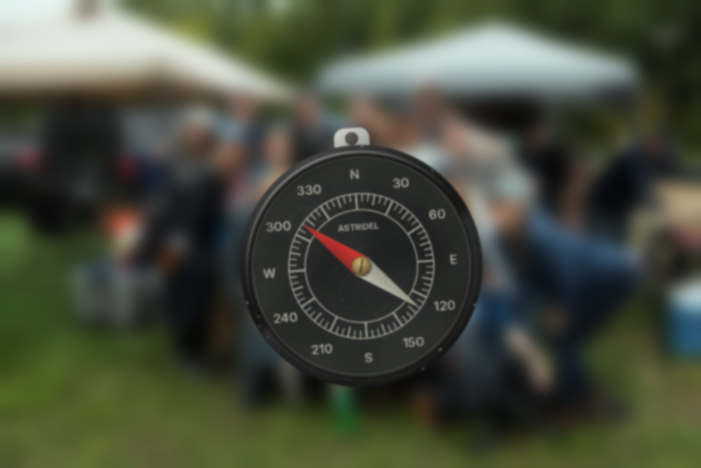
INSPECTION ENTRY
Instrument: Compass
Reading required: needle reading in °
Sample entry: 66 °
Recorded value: 310 °
